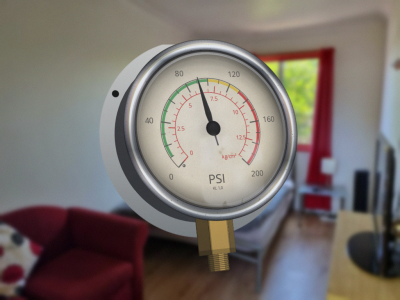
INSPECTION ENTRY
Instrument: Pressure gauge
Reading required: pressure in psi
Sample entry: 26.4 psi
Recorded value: 90 psi
